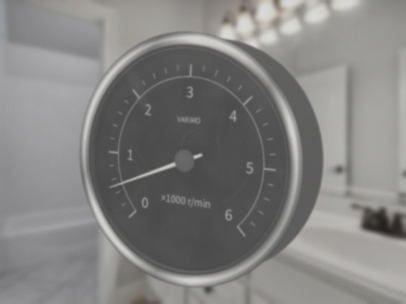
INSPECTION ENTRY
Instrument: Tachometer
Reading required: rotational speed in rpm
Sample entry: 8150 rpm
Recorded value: 500 rpm
